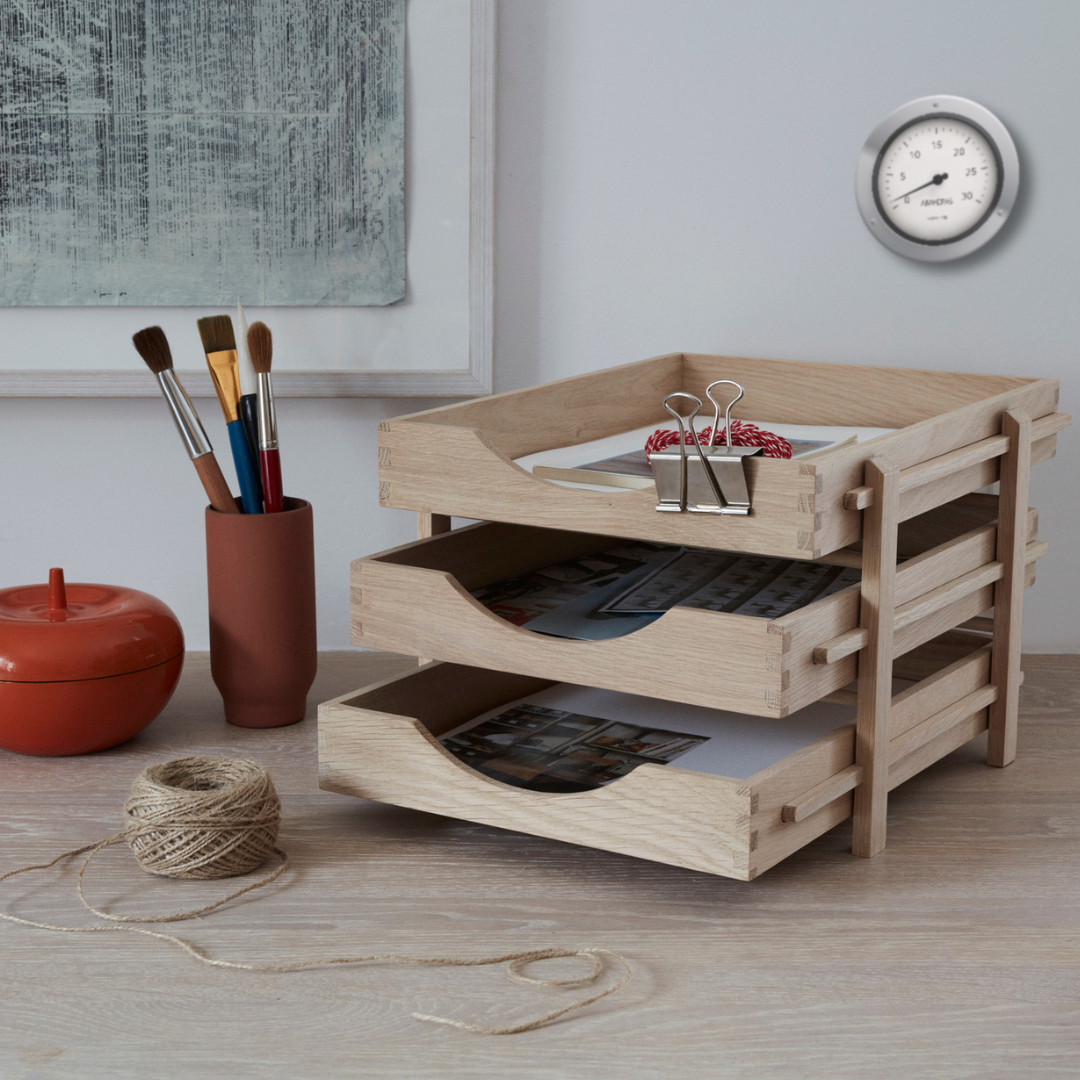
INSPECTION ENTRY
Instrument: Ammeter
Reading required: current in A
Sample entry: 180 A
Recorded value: 1 A
